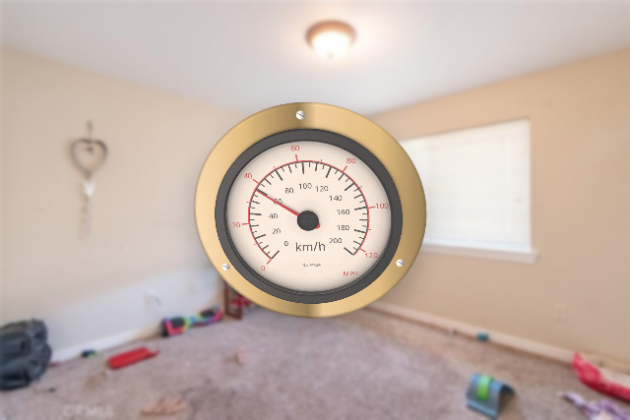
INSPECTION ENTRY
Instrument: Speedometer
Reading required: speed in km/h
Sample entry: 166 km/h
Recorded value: 60 km/h
